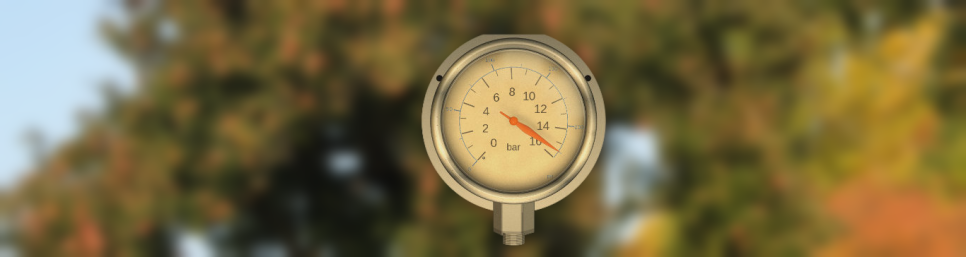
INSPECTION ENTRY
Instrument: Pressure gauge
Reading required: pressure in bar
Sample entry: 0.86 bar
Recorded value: 15.5 bar
